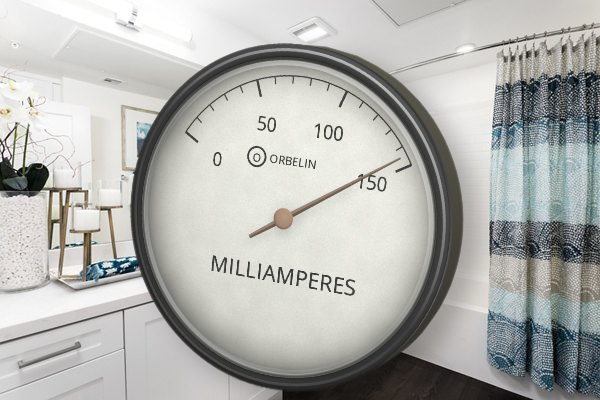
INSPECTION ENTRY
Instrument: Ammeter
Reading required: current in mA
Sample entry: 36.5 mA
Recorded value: 145 mA
